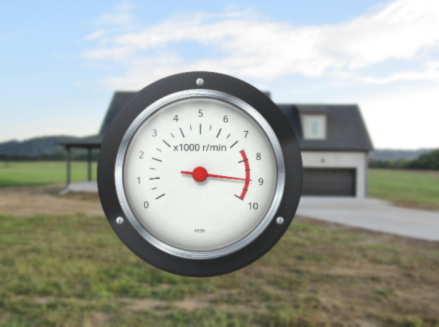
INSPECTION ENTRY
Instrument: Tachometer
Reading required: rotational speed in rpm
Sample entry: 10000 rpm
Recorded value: 9000 rpm
